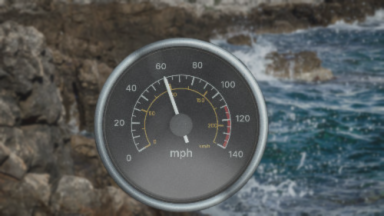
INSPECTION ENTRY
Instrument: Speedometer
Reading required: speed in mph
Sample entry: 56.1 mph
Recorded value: 60 mph
